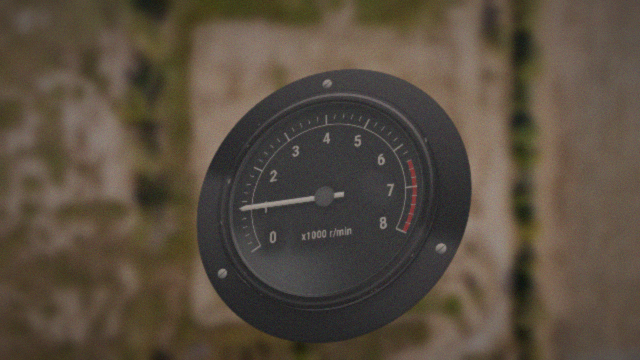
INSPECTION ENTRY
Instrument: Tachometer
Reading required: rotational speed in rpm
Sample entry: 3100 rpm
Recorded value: 1000 rpm
